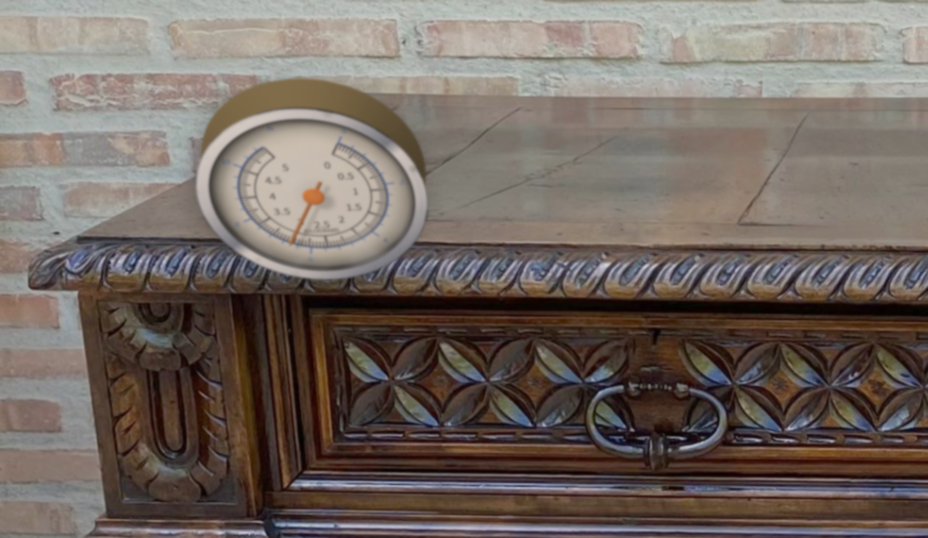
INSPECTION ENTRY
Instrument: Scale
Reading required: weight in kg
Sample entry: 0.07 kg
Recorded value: 3 kg
